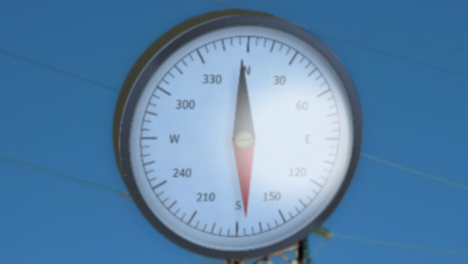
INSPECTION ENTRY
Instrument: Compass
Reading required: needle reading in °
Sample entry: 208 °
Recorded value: 175 °
